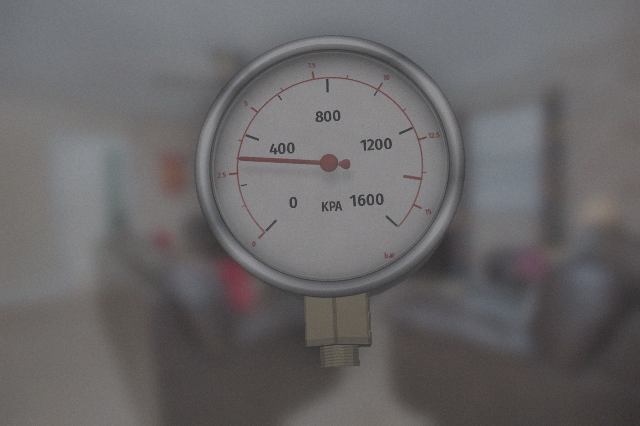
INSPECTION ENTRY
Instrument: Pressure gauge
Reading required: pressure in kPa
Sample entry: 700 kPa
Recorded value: 300 kPa
